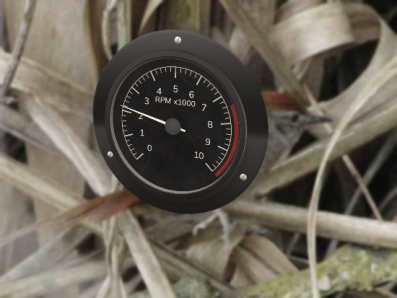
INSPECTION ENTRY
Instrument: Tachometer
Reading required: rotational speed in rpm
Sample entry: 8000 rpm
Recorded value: 2200 rpm
